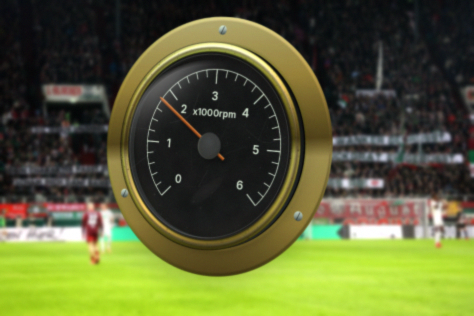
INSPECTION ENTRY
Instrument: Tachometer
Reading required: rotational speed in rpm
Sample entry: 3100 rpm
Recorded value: 1800 rpm
